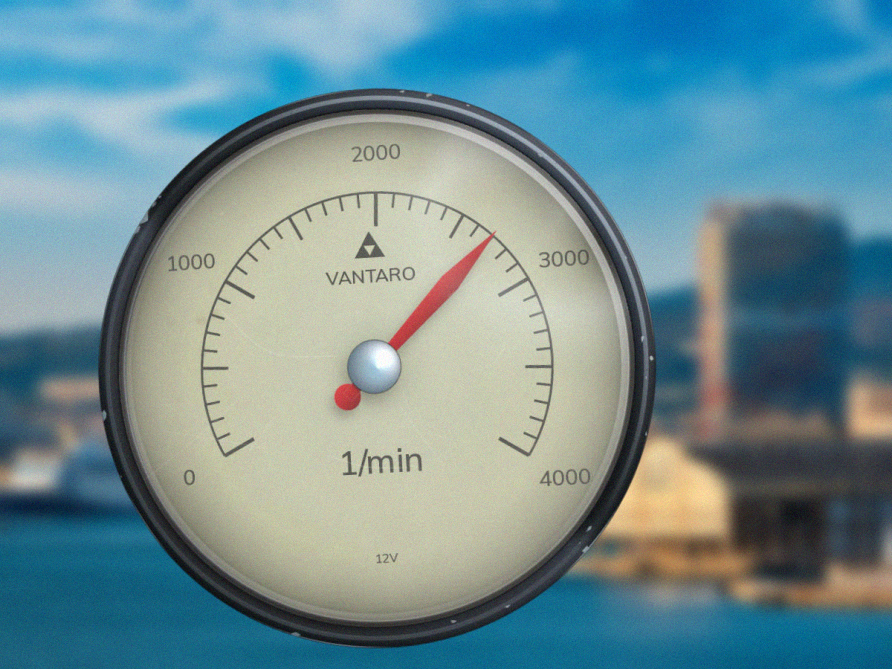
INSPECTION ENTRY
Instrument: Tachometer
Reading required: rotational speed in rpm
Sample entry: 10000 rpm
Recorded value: 2700 rpm
